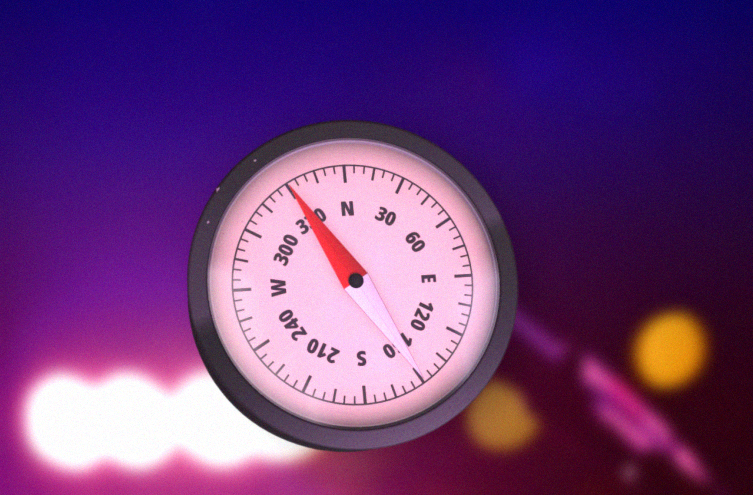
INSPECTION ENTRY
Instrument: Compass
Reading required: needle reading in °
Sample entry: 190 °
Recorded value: 330 °
